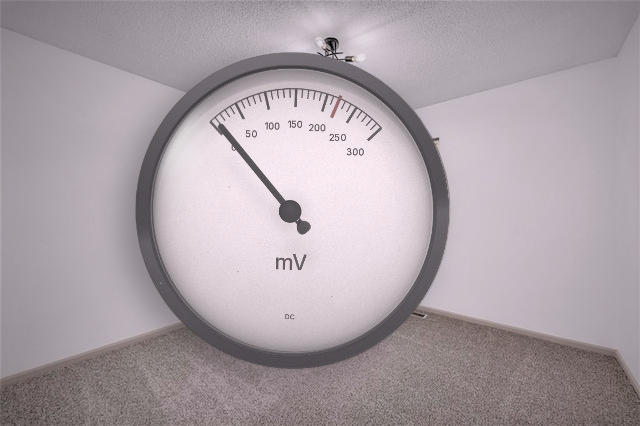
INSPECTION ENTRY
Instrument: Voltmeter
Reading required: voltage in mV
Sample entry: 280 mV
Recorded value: 10 mV
